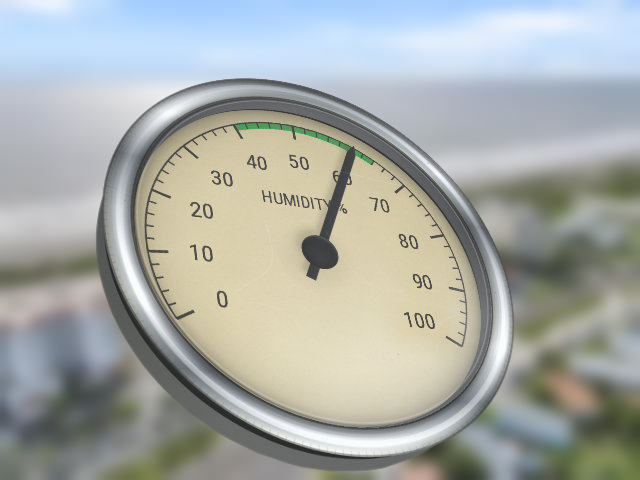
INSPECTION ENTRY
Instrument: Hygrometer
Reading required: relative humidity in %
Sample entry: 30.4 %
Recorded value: 60 %
